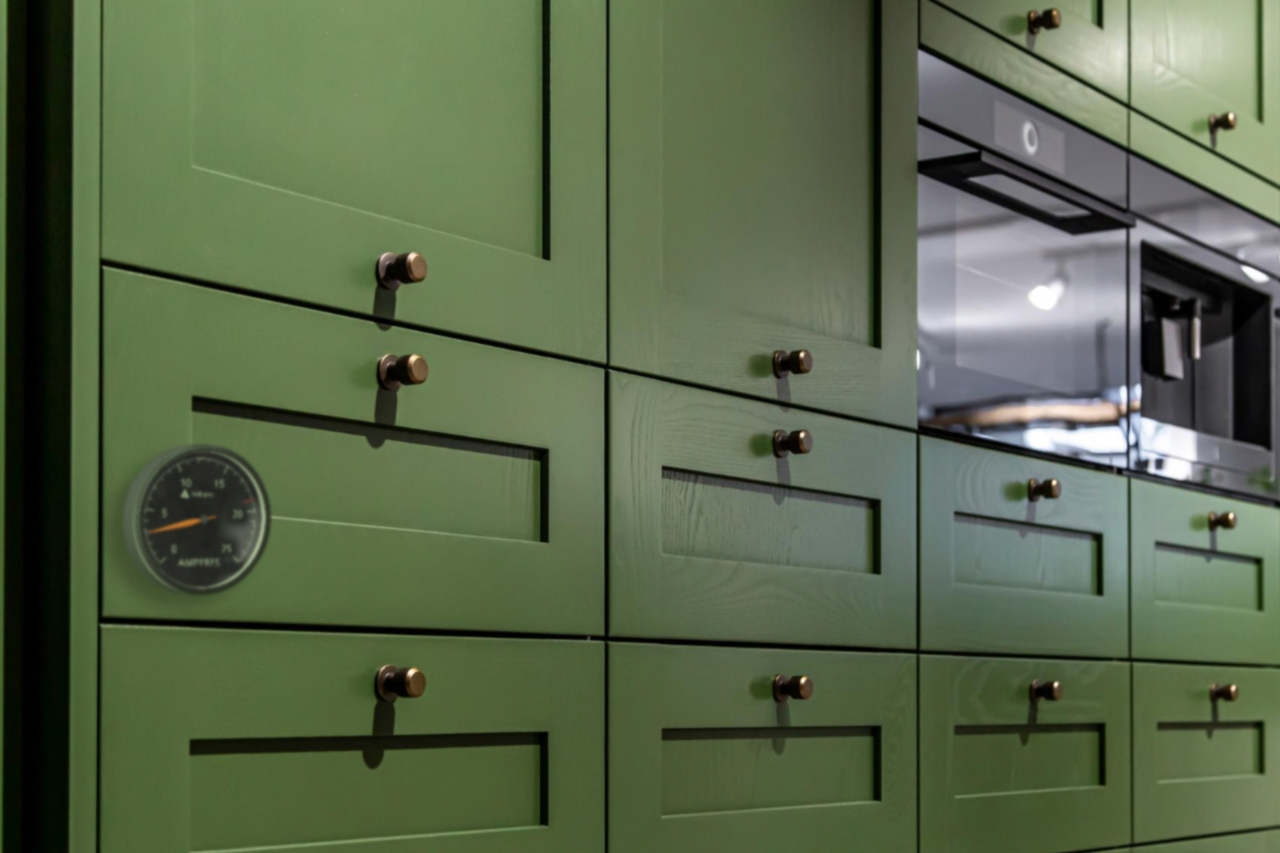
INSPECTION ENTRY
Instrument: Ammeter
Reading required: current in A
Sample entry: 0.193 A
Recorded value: 3 A
